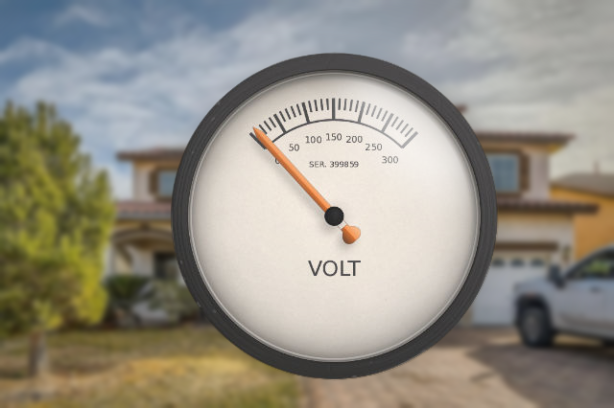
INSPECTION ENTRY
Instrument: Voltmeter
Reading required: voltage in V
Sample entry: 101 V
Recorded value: 10 V
